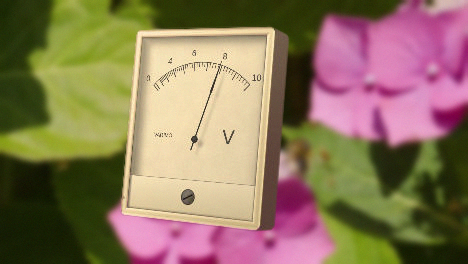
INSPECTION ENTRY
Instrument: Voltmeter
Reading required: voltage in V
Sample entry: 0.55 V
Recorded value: 8 V
